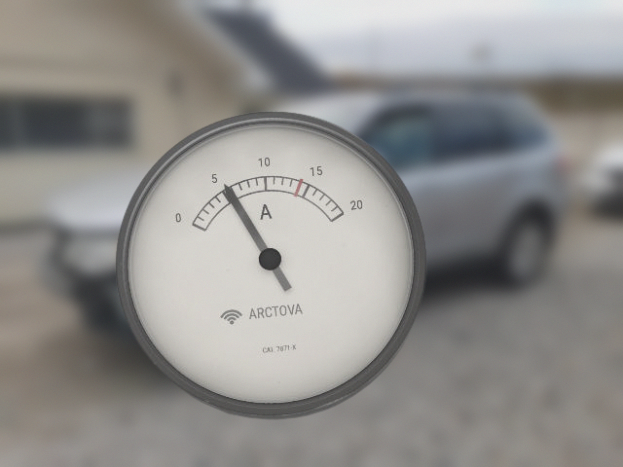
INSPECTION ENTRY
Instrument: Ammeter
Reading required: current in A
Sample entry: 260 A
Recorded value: 5.5 A
